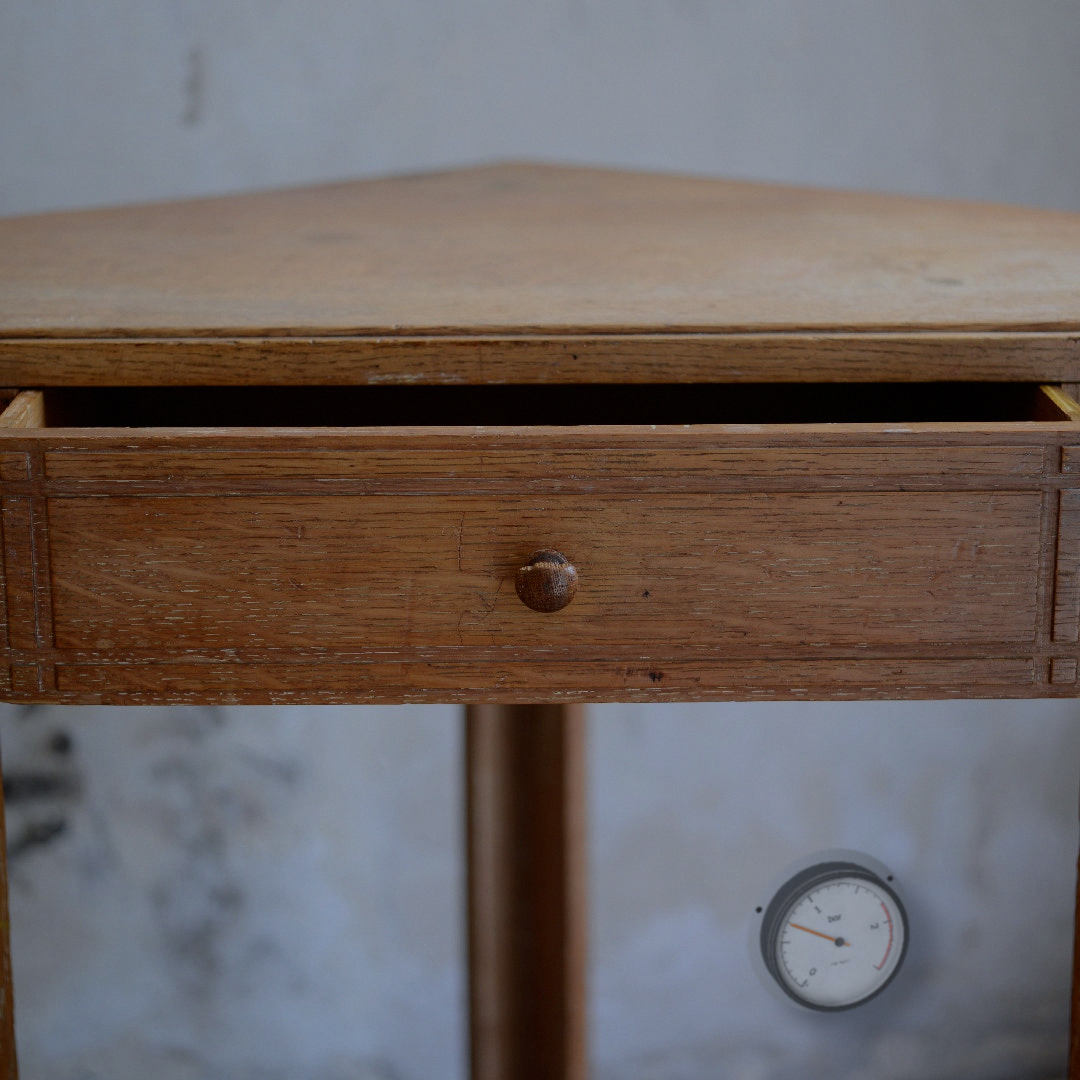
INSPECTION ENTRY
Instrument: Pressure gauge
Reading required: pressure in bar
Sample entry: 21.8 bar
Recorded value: 0.7 bar
